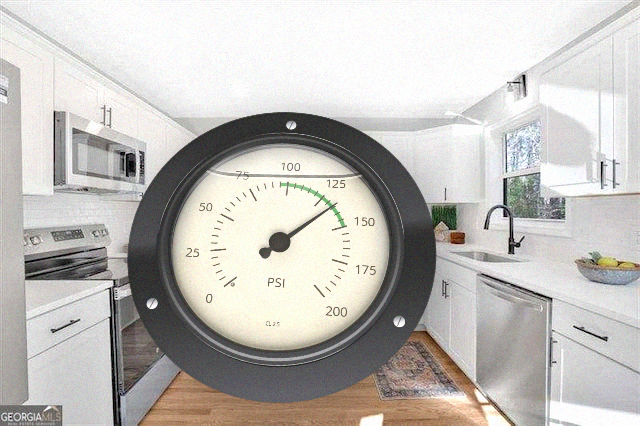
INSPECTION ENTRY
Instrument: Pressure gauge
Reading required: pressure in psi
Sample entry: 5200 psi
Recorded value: 135 psi
